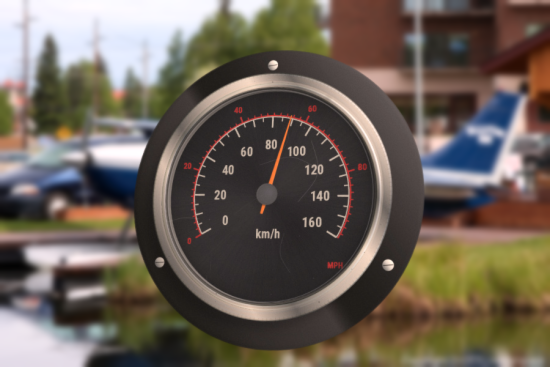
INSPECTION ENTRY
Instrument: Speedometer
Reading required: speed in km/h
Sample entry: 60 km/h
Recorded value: 90 km/h
